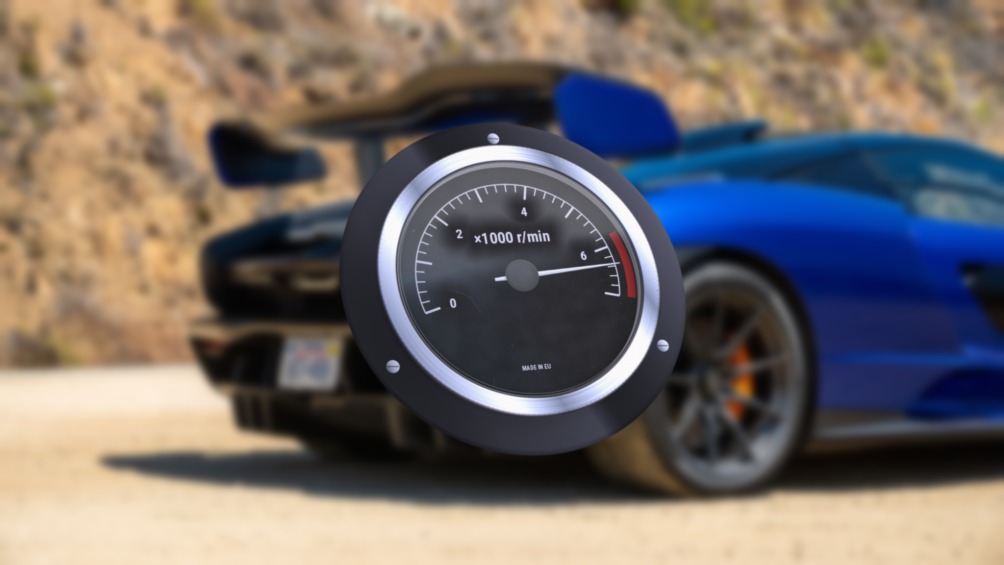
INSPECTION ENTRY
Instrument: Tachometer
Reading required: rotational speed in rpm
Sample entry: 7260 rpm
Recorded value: 6400 rpm
